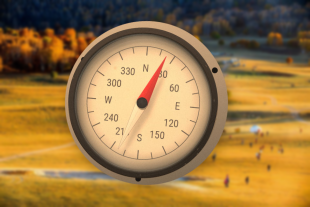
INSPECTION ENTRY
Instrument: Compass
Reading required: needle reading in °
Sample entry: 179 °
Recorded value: 22.5 °
